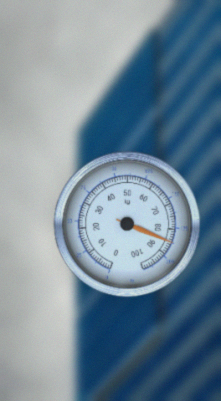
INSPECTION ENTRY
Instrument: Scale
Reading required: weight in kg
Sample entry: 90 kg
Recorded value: 85 kg
